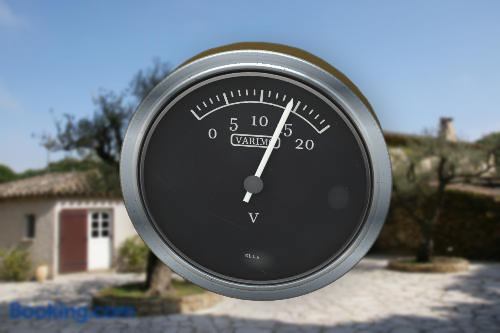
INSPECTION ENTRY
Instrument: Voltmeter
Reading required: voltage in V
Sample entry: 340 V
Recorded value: 14 V
